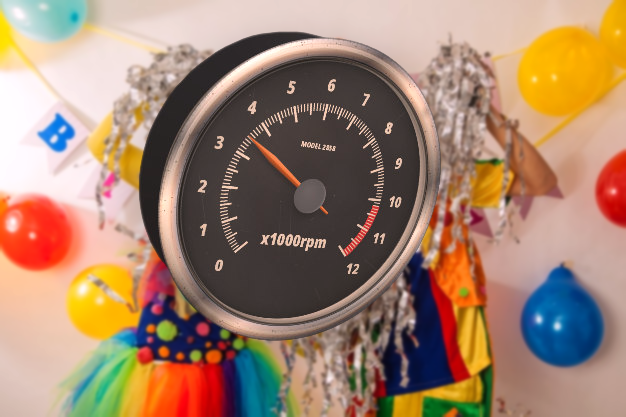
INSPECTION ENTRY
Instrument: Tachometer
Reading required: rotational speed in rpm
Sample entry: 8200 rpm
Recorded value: 3500 rpm
